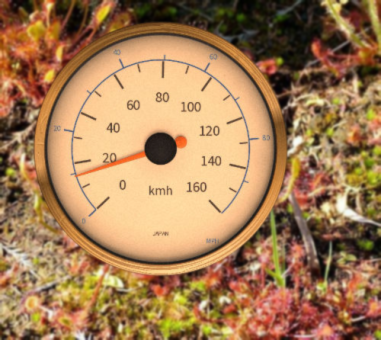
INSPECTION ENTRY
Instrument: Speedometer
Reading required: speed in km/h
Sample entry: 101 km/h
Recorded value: 15 km/h
